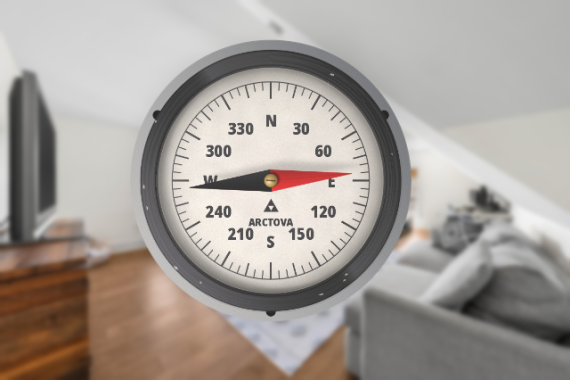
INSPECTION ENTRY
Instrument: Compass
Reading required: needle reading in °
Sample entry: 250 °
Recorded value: 85 °
